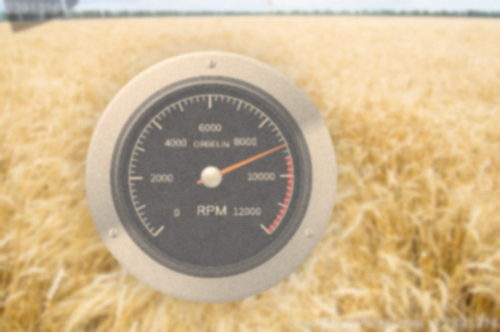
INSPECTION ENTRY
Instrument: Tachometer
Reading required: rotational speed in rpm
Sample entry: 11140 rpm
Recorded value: 9000 rpm
